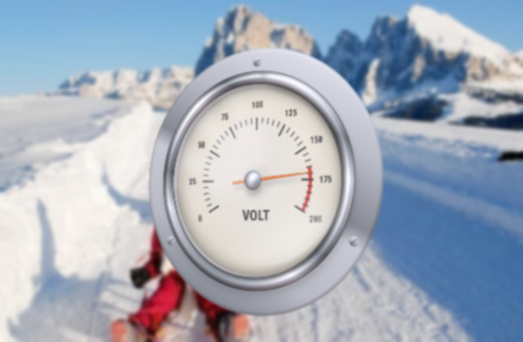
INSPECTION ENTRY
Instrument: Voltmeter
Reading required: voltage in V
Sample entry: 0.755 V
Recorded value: 170 V
